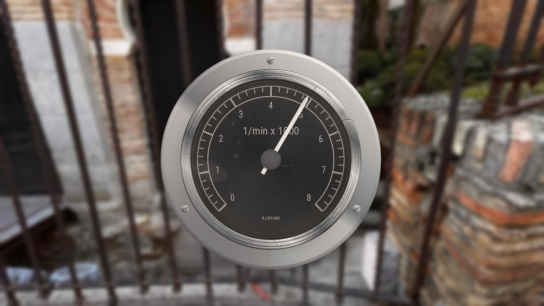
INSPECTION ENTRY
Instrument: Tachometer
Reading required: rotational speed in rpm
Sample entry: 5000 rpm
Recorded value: 4900 rpm
